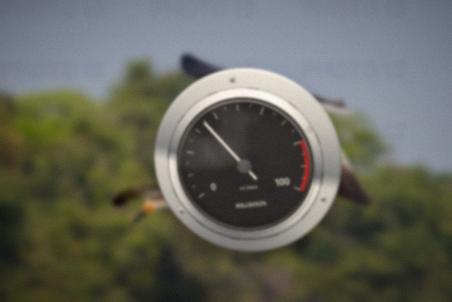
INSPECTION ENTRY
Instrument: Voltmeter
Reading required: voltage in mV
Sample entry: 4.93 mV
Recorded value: 35 mV
